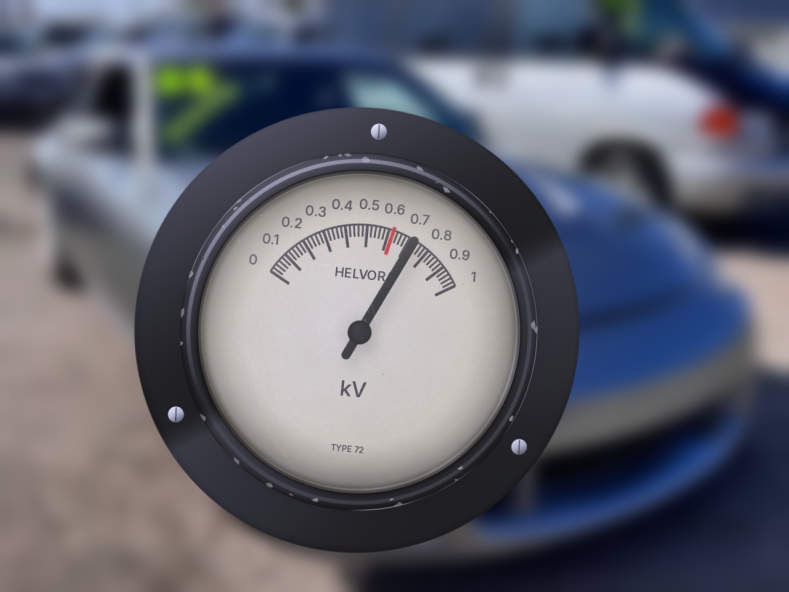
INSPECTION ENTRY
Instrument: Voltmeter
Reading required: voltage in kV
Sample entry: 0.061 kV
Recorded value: 0.72 kV
